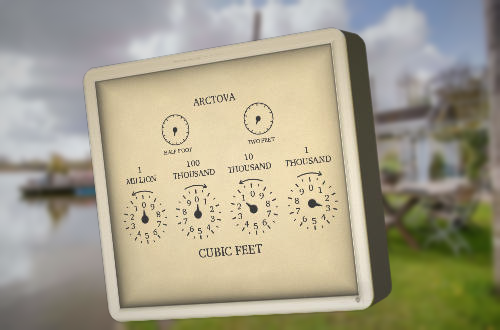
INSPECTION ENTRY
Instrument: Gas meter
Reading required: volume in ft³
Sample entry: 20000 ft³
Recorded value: 1300 ft³
